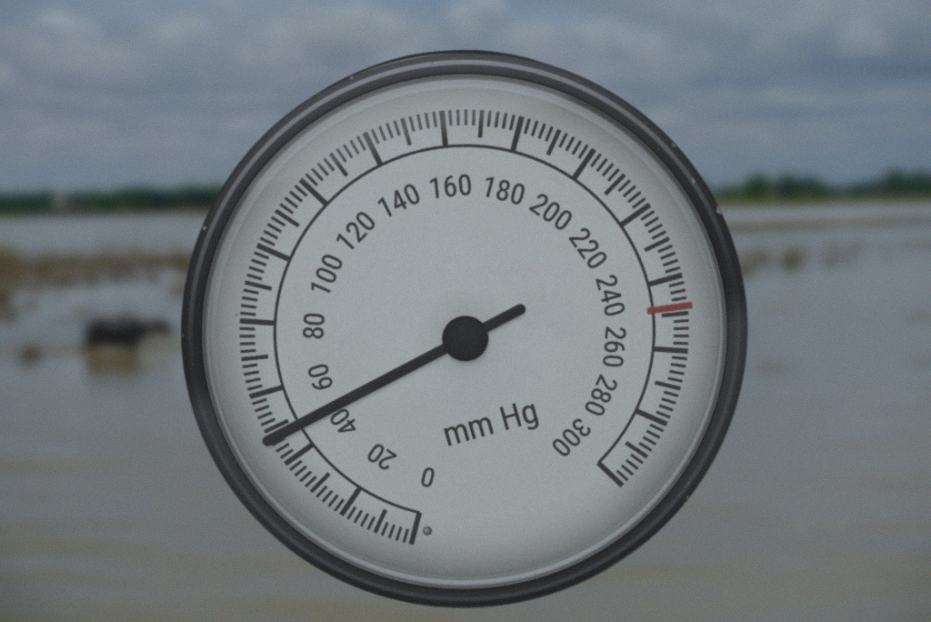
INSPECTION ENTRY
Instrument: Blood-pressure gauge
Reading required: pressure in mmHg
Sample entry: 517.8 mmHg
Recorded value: 48 mmHg
